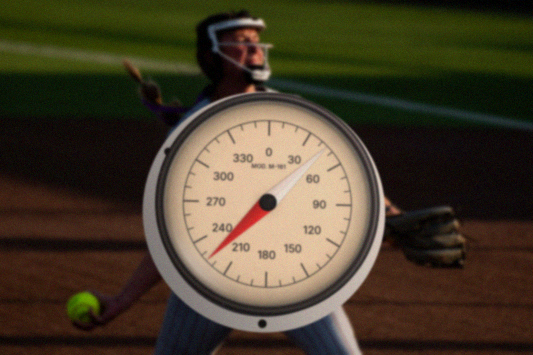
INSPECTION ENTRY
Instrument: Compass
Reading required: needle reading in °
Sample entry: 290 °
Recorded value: 225 °
